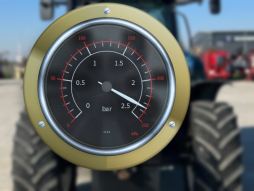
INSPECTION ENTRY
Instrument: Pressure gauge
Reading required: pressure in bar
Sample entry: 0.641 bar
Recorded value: 2.35 bar
